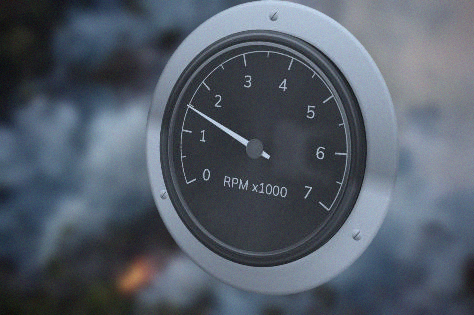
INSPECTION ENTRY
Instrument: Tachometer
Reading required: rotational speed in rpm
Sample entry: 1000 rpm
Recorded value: 1500 rpm
